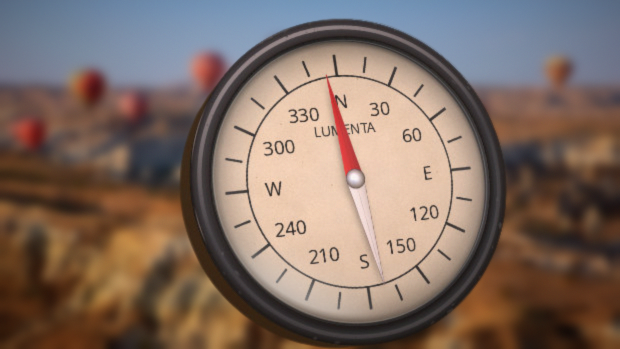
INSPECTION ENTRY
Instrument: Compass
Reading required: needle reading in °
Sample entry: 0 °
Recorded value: 352.5 °
